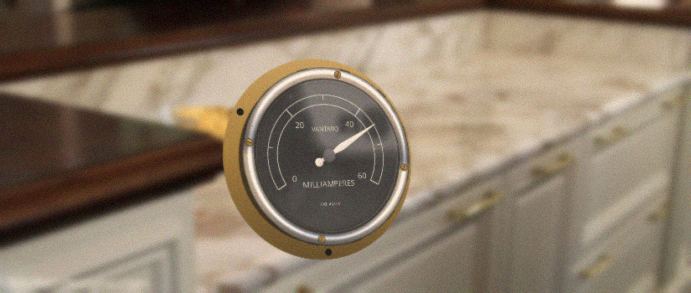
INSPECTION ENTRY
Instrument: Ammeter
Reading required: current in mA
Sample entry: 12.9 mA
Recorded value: 45 mA
